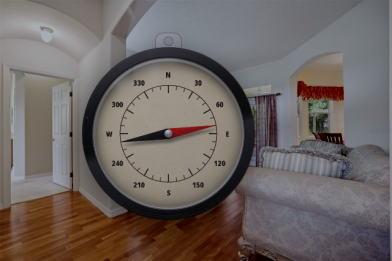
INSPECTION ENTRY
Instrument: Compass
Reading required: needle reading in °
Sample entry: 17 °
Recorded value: 80 °
